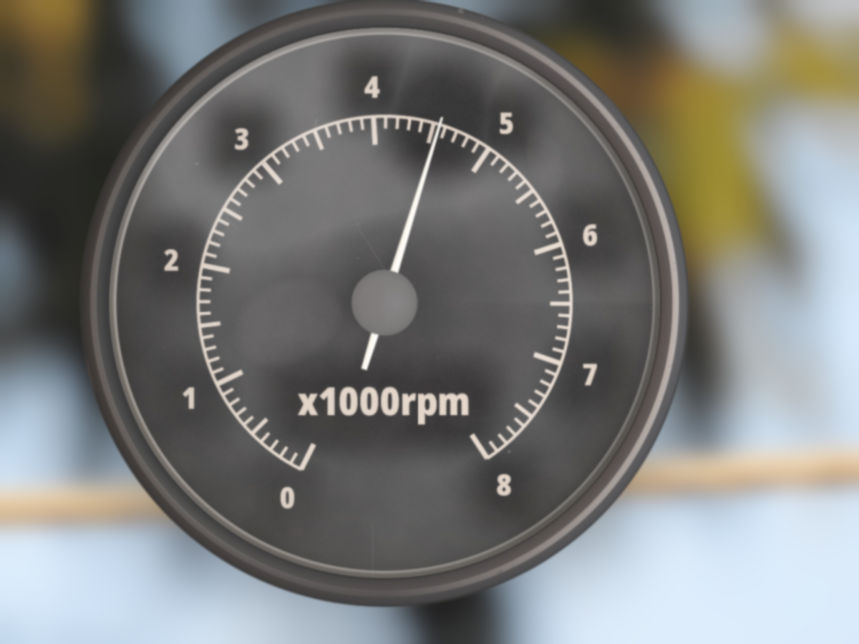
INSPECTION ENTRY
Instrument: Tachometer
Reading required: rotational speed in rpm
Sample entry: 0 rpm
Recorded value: 4550 rpm
